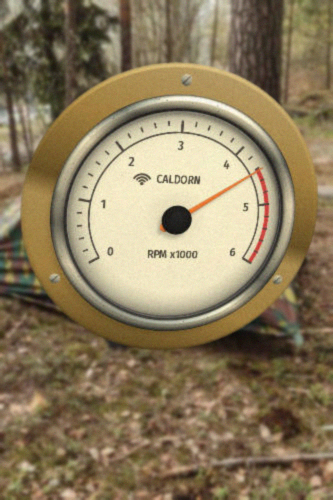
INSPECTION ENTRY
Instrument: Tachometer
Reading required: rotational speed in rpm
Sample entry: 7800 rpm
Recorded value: 4400 rpm
